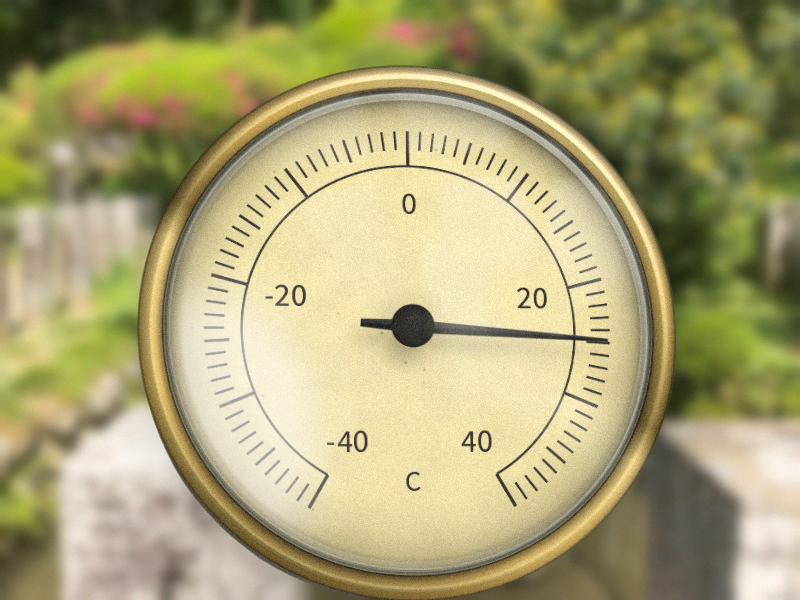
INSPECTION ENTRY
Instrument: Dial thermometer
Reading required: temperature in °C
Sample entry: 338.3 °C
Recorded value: 25 °C
